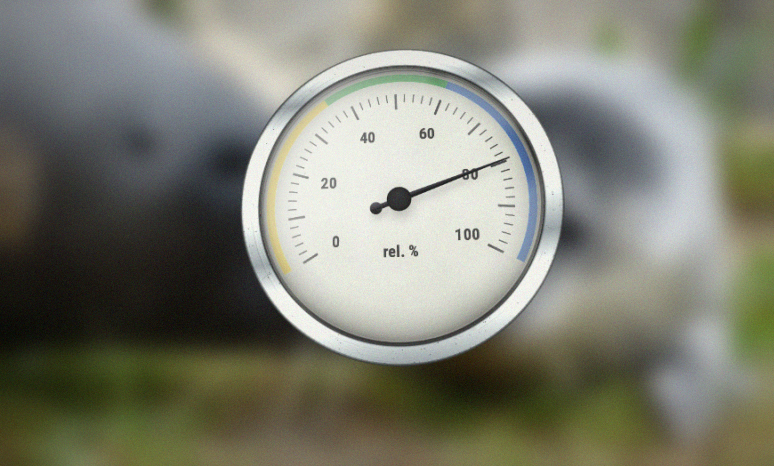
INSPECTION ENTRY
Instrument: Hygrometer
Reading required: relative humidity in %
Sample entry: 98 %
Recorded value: 80 %
